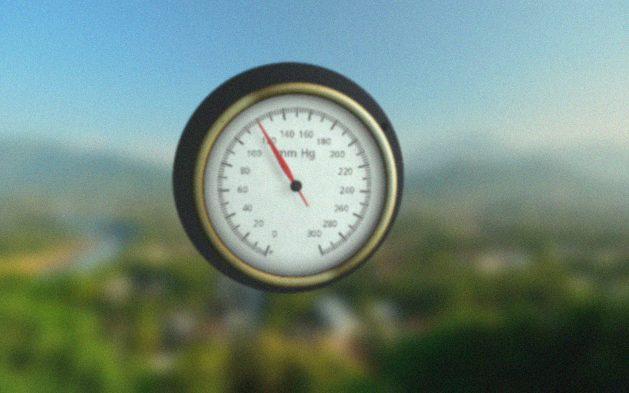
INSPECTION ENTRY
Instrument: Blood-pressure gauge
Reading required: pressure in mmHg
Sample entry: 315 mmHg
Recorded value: 120 mmHg
